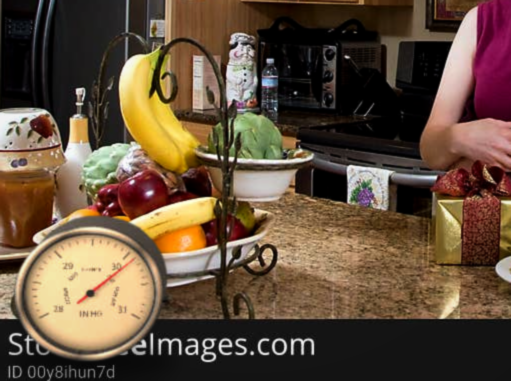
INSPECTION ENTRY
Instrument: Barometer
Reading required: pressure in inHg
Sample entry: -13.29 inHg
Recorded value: 30.1 inHg
